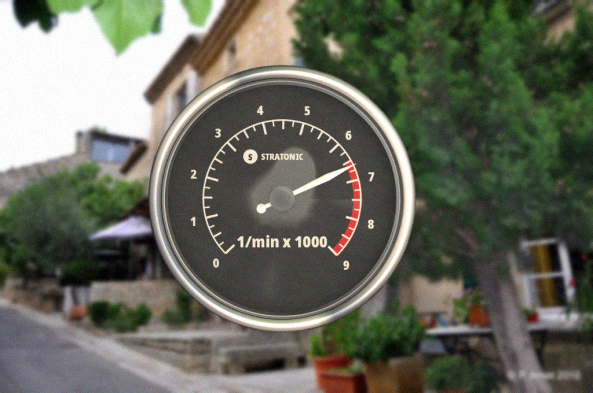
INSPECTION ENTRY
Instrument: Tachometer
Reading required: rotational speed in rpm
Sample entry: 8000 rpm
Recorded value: 6625 rpm
